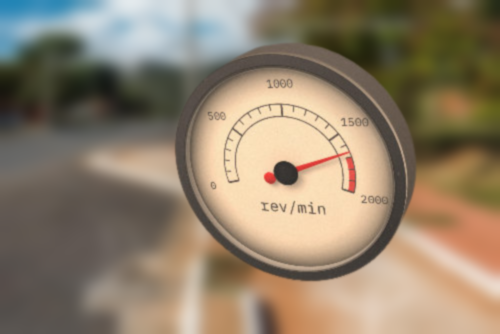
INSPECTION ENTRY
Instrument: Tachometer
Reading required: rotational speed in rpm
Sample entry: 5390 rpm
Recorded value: 1650 rpm
